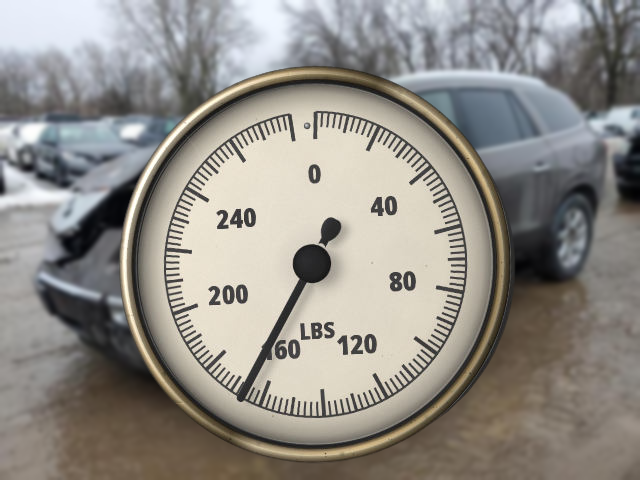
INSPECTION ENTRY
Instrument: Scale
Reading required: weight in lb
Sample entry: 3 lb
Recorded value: 166 lb
